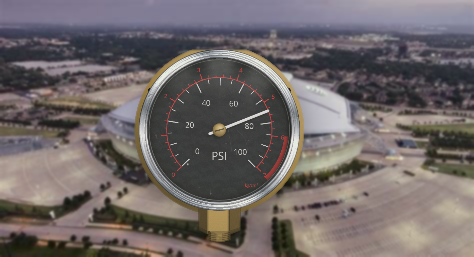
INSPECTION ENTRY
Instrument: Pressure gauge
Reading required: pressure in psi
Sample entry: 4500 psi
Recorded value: 75 psi
